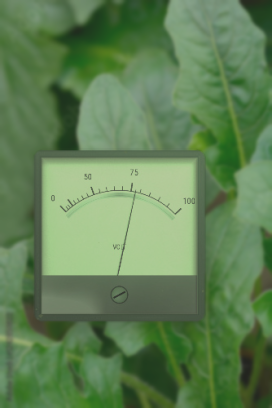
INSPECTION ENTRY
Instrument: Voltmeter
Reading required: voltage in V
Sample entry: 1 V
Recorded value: 77.5 V
